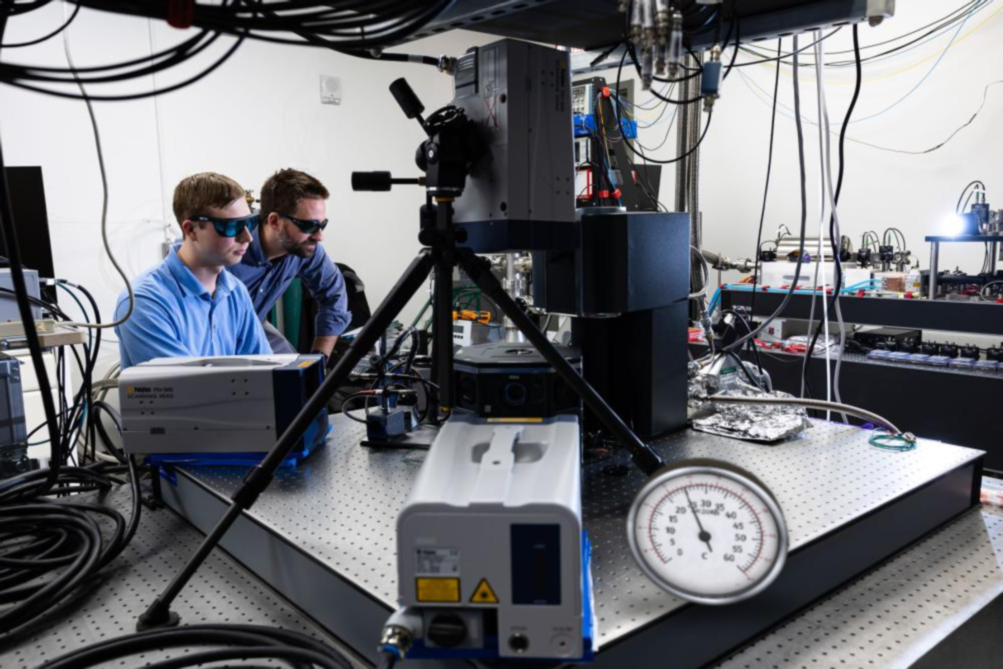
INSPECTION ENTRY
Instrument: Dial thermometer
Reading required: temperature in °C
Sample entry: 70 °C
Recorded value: 25 °C
